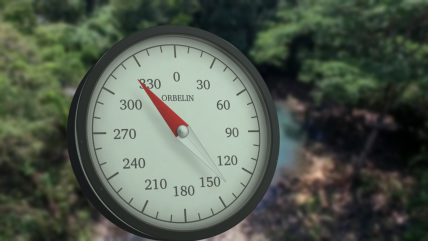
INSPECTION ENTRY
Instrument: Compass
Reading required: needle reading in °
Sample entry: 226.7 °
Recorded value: 320 °
